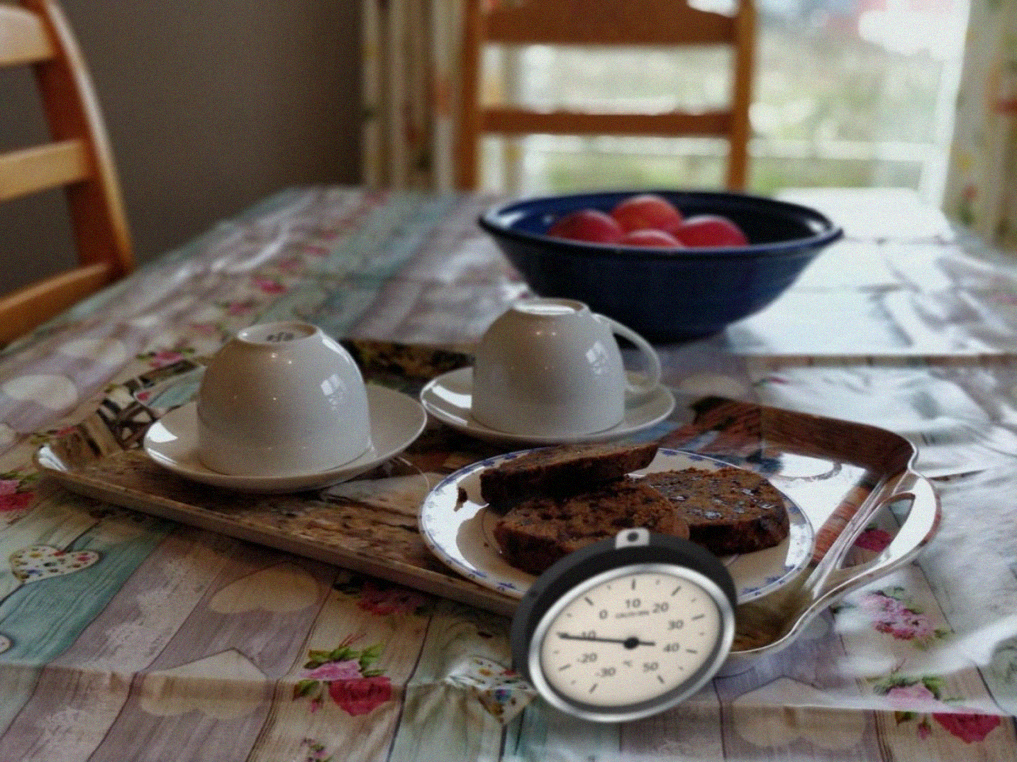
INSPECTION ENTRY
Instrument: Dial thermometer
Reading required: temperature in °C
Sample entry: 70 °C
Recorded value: -10 °C
